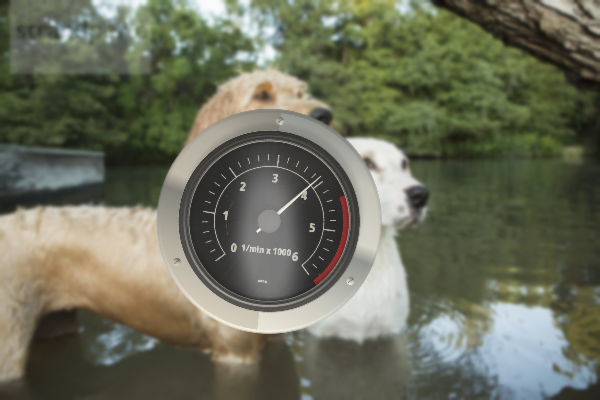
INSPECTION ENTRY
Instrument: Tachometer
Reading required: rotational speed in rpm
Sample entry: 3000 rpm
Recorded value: 3900 rpm
